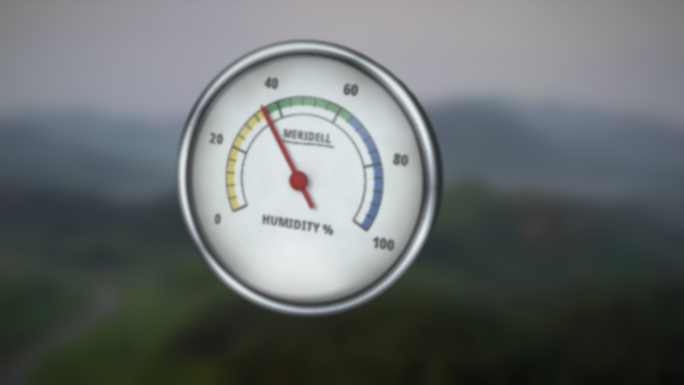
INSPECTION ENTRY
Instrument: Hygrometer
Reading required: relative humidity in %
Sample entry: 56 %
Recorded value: 36 %
